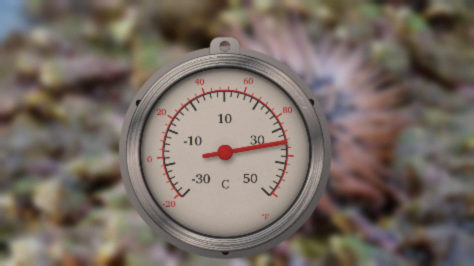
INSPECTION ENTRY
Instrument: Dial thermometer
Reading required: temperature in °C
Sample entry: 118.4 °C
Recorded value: 34 °C
